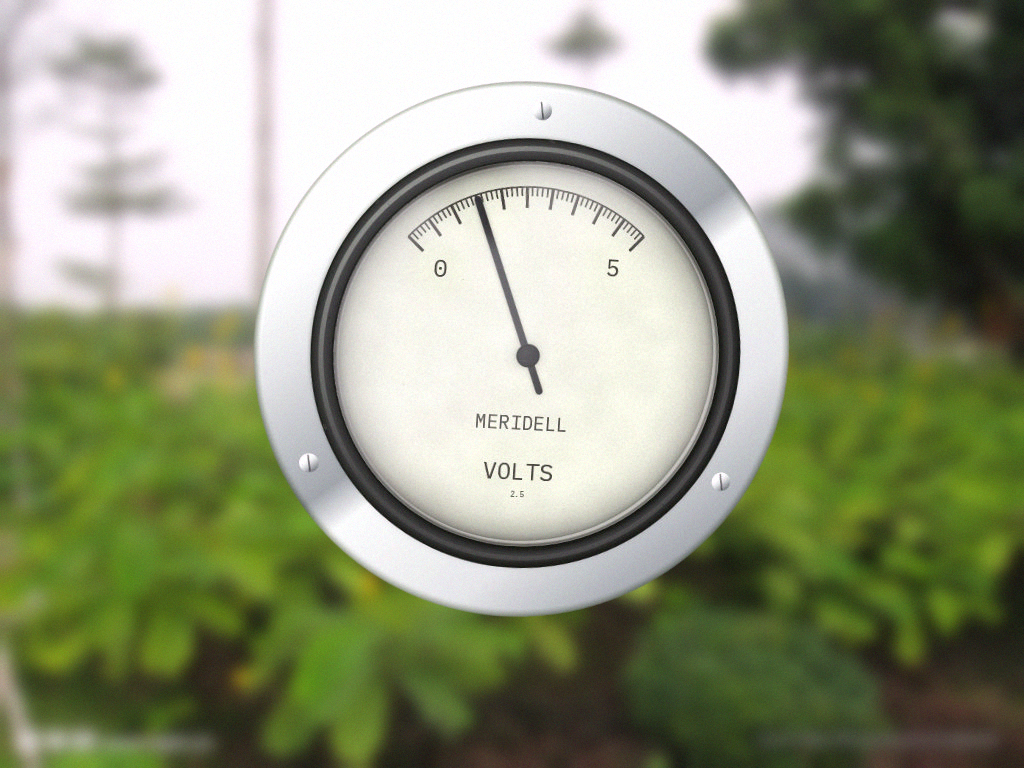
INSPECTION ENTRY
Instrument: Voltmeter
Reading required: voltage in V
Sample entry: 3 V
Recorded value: 1.5 V
